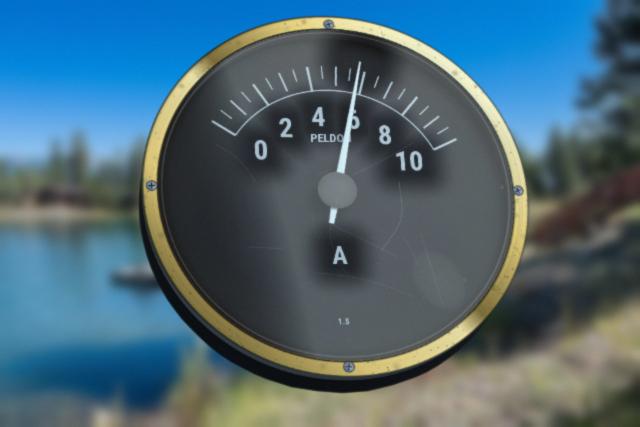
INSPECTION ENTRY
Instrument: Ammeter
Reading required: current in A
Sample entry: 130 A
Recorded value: 5.75 A
